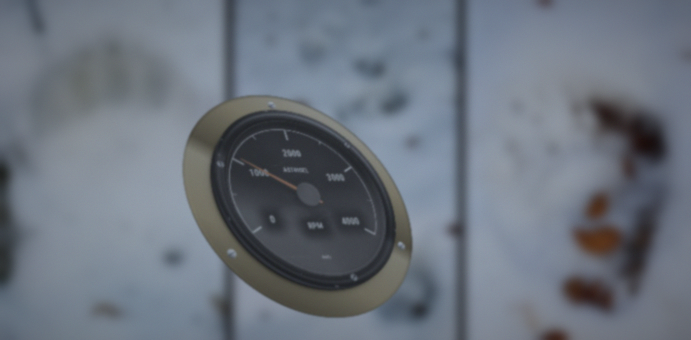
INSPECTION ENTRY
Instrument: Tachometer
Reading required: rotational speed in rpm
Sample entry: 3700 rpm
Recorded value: 1000 rpm
